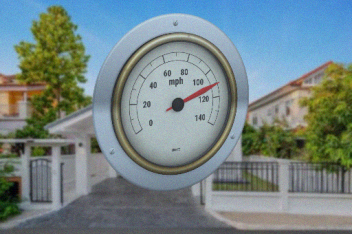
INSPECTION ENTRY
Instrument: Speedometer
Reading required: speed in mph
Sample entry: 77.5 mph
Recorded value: 110 mph
